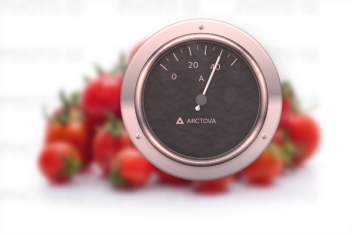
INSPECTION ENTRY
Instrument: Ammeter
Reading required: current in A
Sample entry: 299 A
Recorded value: 40 A
